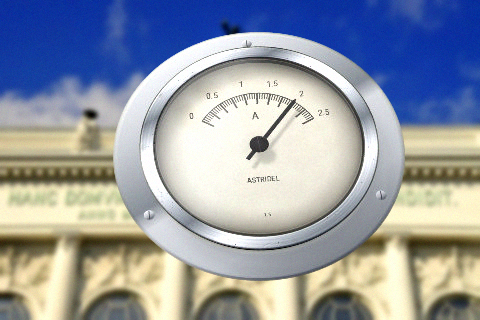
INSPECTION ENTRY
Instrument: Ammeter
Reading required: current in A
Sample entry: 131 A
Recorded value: 2 A
